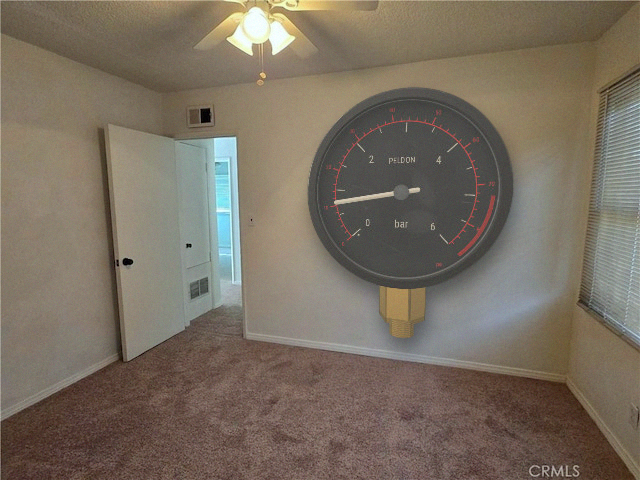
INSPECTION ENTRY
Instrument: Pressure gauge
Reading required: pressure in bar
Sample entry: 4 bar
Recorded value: 0.75 bar
